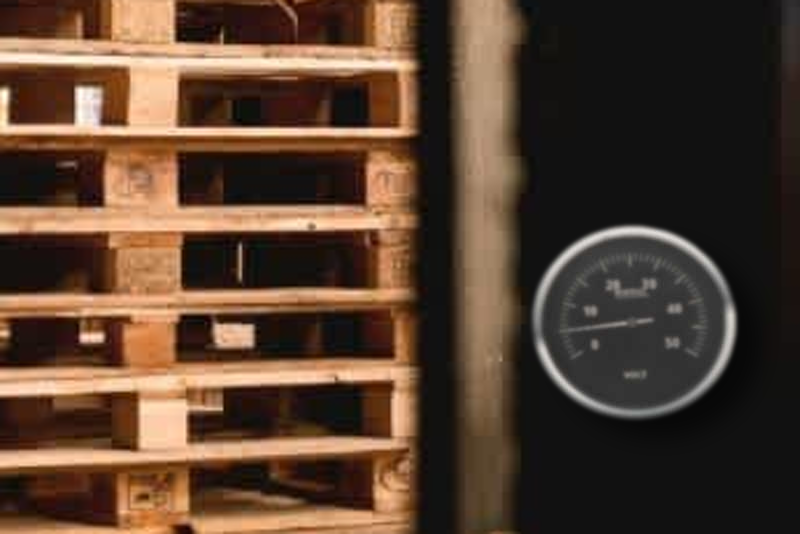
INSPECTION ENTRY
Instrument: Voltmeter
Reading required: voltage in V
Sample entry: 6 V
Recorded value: 5 V
